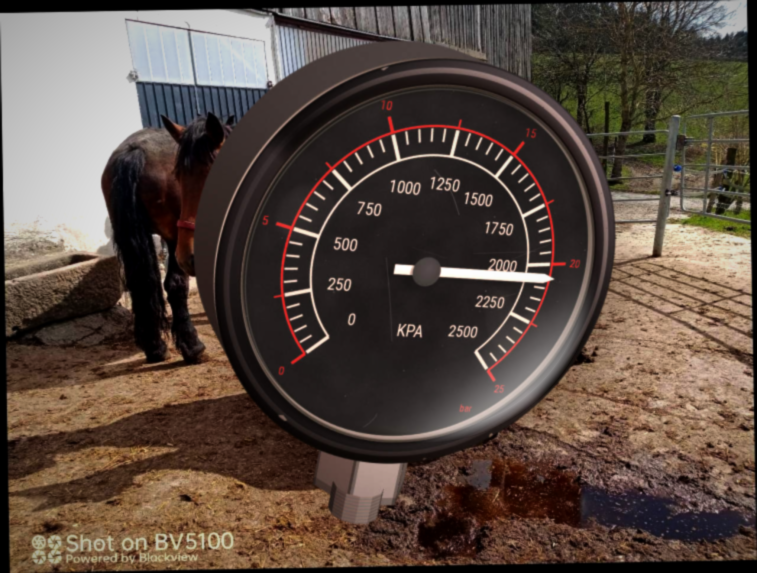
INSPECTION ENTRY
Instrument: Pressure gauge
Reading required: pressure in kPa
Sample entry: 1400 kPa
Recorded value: 2050 kPa
